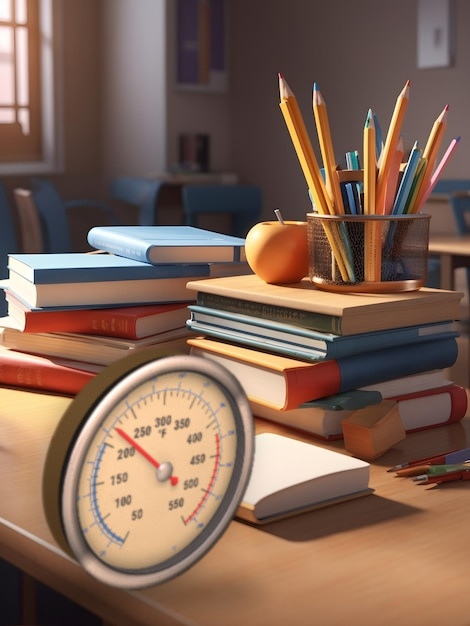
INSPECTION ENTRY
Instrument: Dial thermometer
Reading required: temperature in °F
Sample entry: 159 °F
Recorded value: 220 °F
